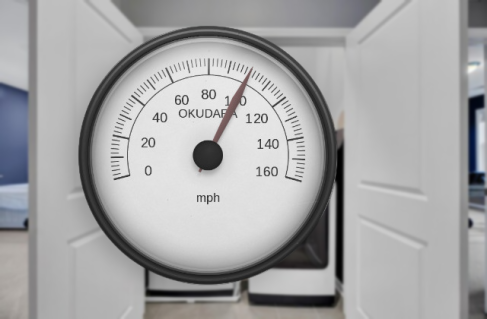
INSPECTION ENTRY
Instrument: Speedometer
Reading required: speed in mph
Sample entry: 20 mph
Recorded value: 100 mph
